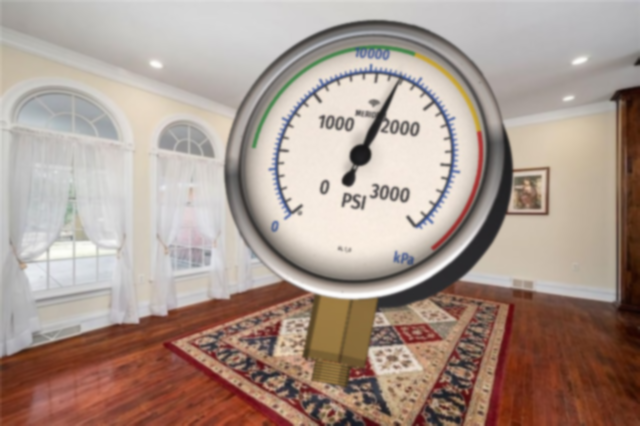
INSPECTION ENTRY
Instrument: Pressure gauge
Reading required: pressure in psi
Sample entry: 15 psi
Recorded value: 1700 psi
